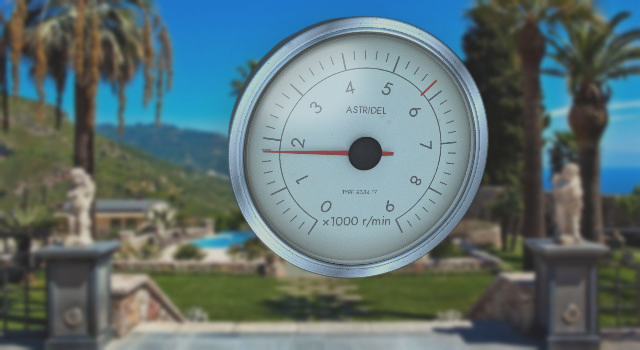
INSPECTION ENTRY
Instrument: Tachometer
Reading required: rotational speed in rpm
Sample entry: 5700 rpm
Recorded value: 1800 rpm
